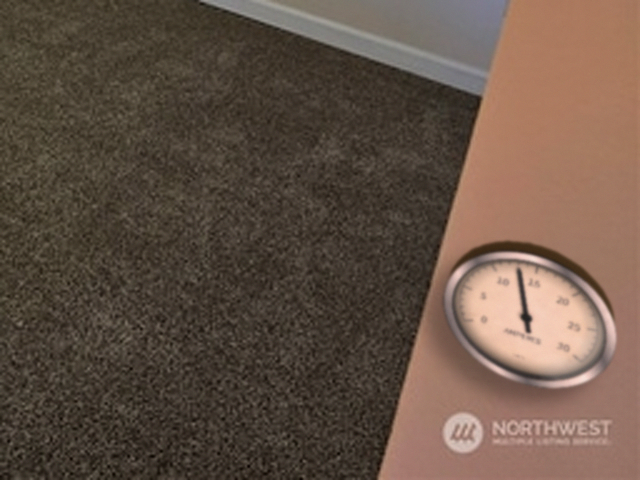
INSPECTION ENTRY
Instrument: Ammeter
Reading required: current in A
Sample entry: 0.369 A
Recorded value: 13 A
